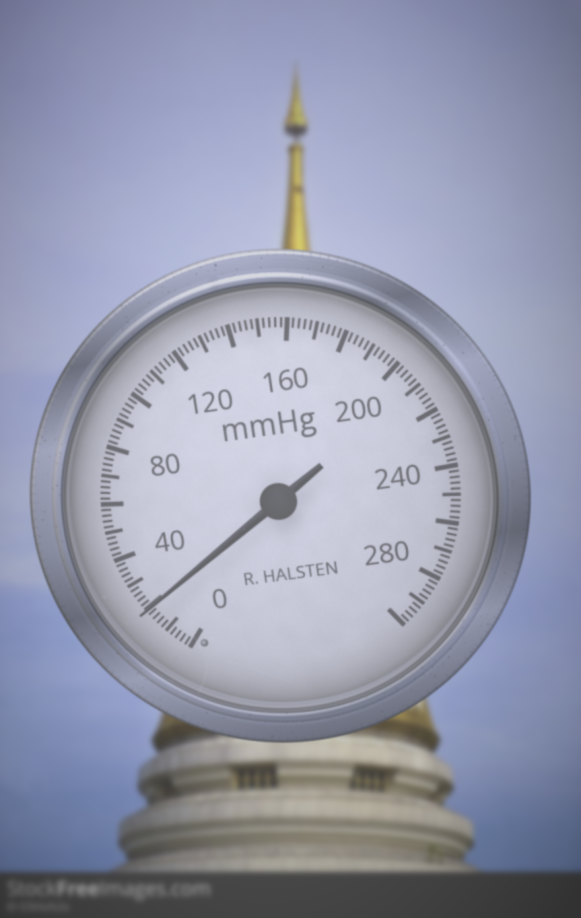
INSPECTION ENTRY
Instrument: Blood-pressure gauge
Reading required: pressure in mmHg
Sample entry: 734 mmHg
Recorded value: 20 mmHg
